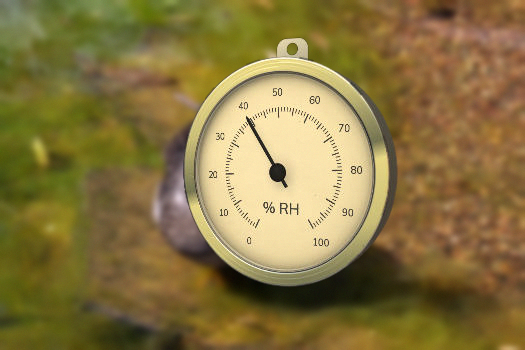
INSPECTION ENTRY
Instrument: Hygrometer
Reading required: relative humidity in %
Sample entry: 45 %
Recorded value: 40 %
